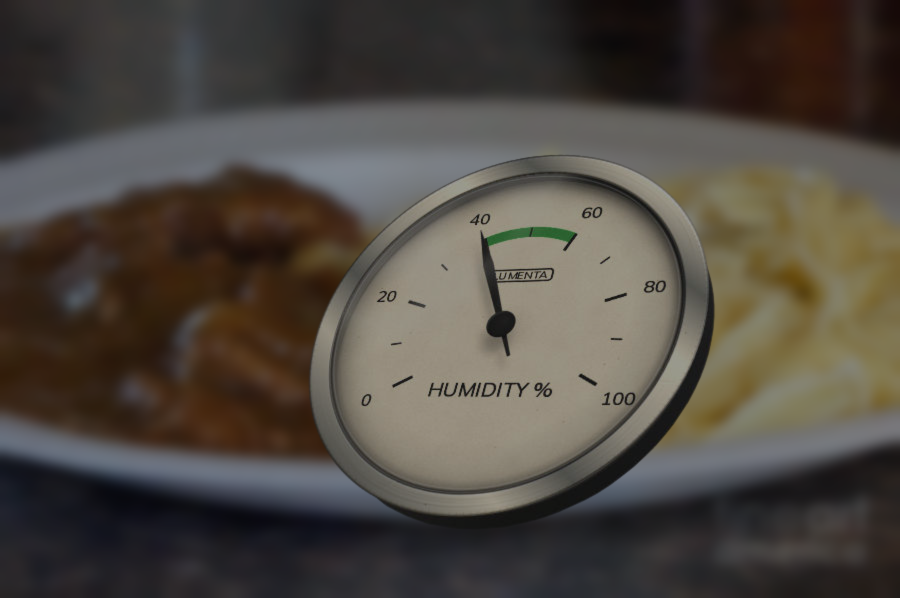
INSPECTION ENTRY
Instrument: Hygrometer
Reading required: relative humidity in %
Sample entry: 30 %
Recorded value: 40 %
